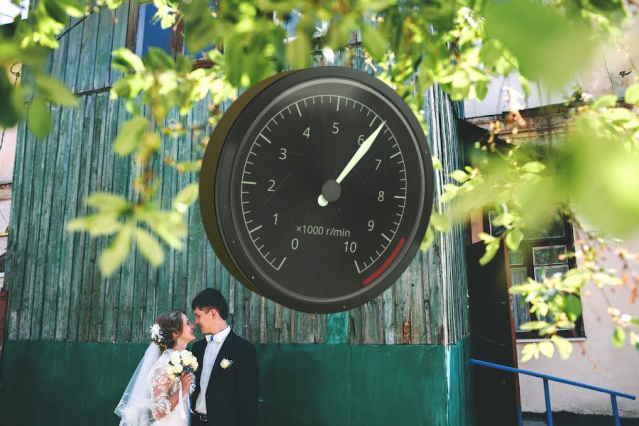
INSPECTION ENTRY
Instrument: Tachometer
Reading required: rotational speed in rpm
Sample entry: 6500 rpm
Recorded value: 6200 rpm
